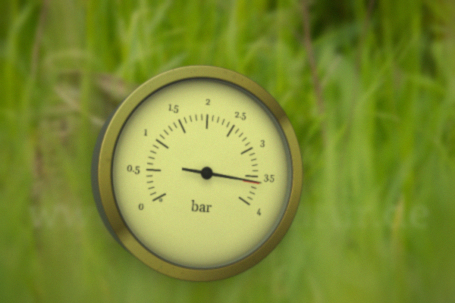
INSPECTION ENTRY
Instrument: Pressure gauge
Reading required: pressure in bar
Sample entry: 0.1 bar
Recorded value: 3.6 bar
